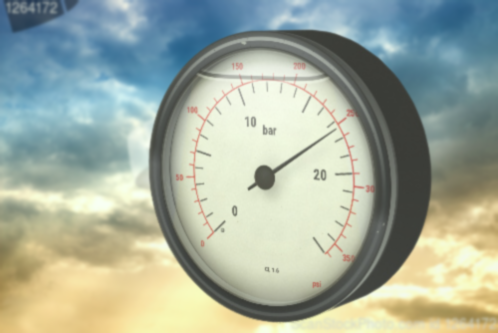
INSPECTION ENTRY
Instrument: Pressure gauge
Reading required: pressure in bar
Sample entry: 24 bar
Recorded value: 17.5 bar
